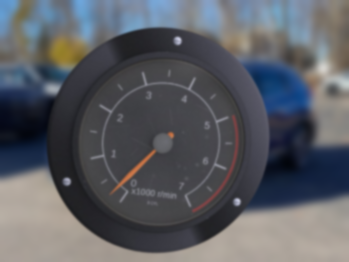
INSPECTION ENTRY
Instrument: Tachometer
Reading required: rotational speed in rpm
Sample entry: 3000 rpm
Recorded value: 250 rpm
